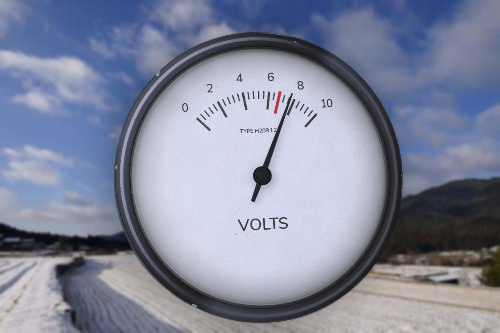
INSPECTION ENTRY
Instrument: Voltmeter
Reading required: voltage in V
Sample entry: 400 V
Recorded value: 7.6 V
